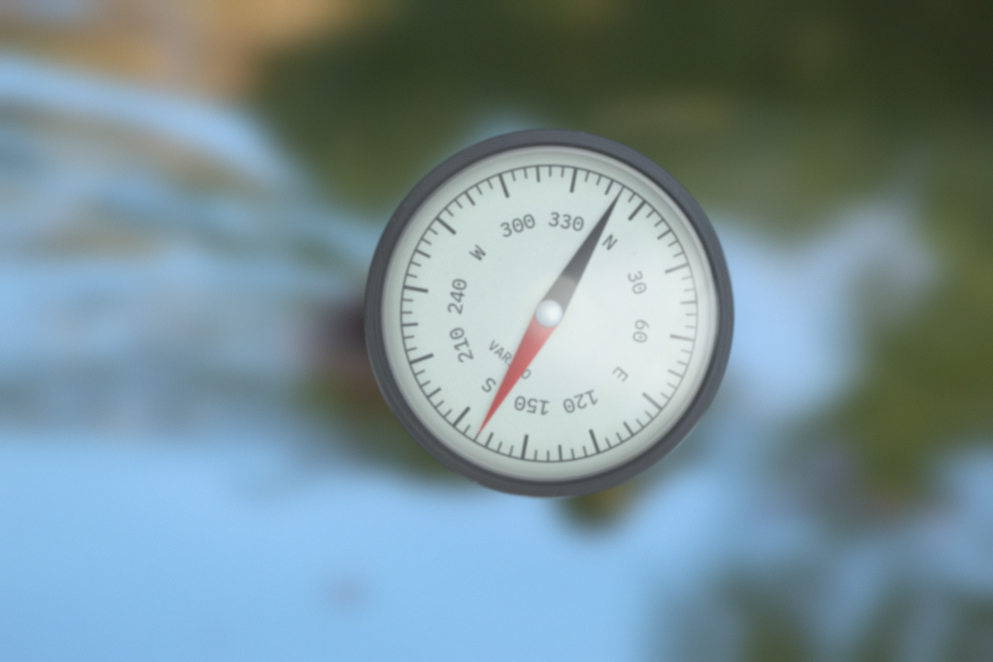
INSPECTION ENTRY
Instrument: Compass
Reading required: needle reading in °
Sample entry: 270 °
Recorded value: 170 °
